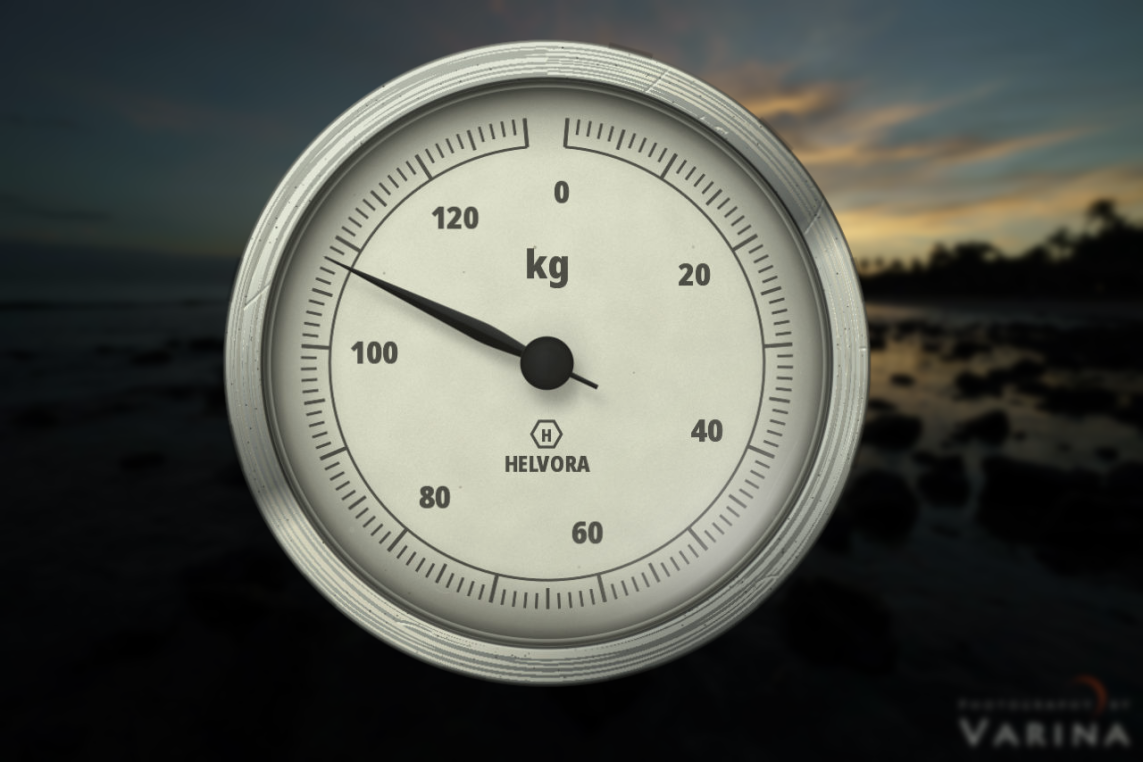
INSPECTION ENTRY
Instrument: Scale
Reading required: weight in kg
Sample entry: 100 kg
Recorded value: 108 kg
